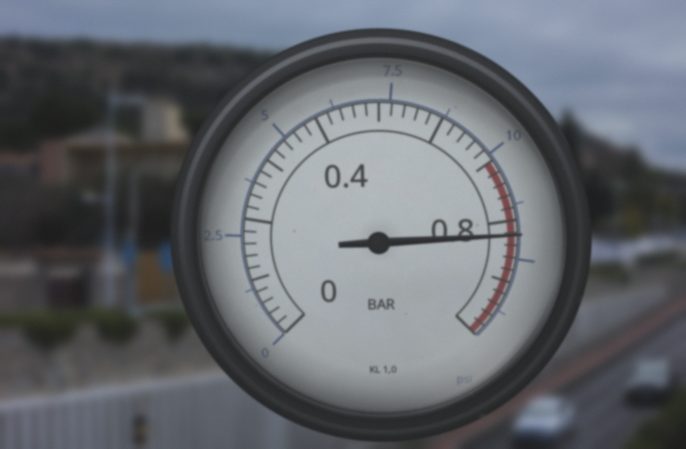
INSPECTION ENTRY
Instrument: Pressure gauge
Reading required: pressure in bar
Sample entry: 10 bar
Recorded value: 0.82 bar
